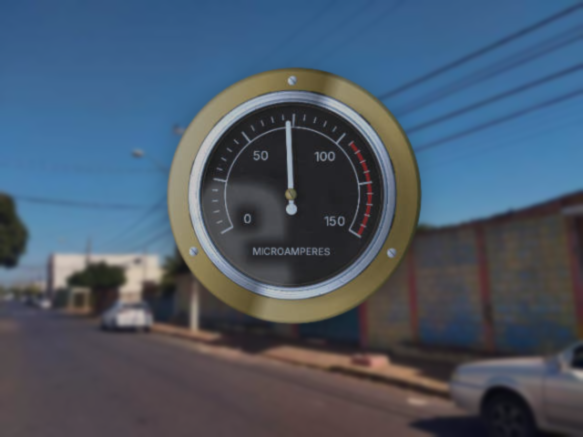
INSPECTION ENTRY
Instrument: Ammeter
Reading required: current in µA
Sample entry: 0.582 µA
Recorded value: 72.5 µA
